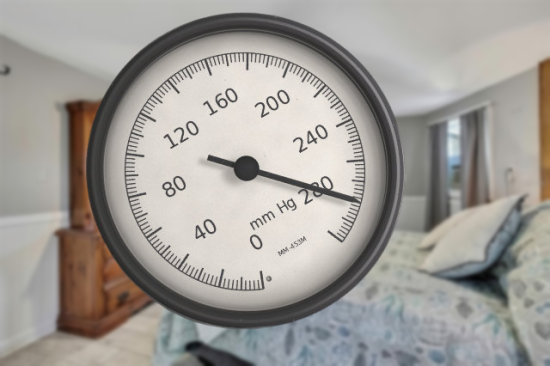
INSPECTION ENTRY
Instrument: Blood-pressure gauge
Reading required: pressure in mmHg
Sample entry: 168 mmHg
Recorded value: 280 mmHg
